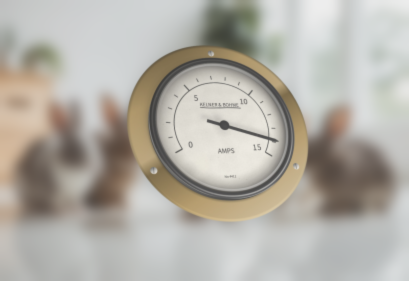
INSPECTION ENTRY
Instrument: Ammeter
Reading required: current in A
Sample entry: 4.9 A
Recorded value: 14 A
